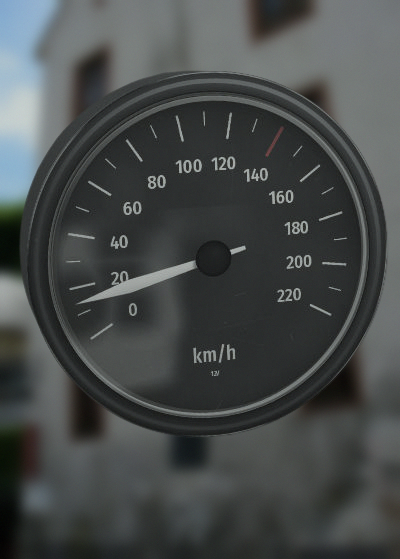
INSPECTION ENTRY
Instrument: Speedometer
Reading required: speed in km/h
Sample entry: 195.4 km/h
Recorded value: 15 km/h
